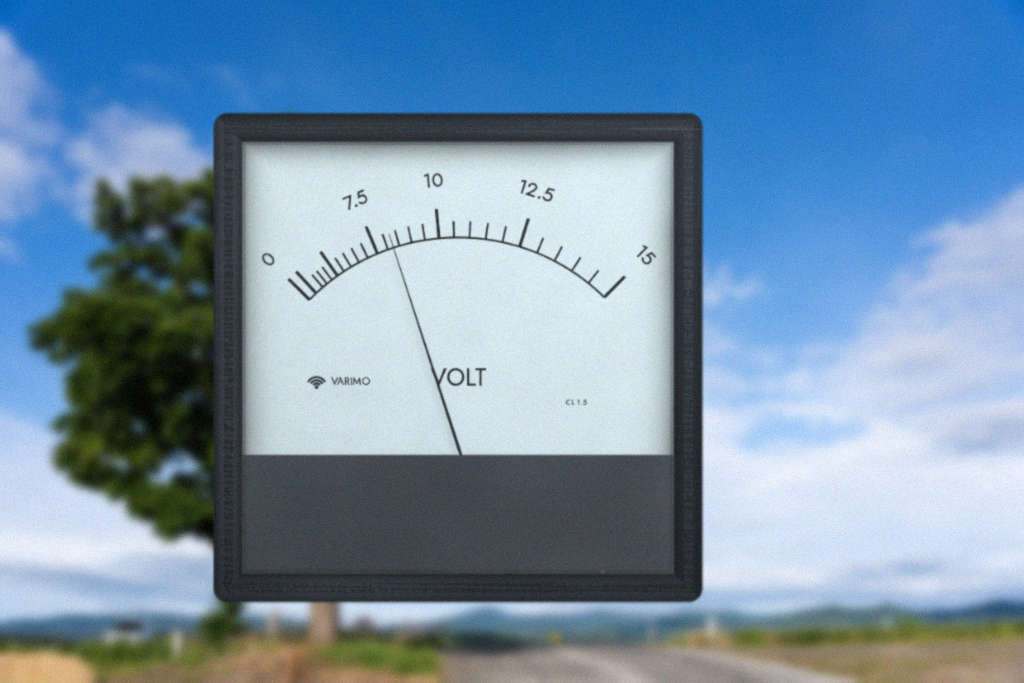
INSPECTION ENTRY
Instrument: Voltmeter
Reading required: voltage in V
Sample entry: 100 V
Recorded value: 8.25 V
